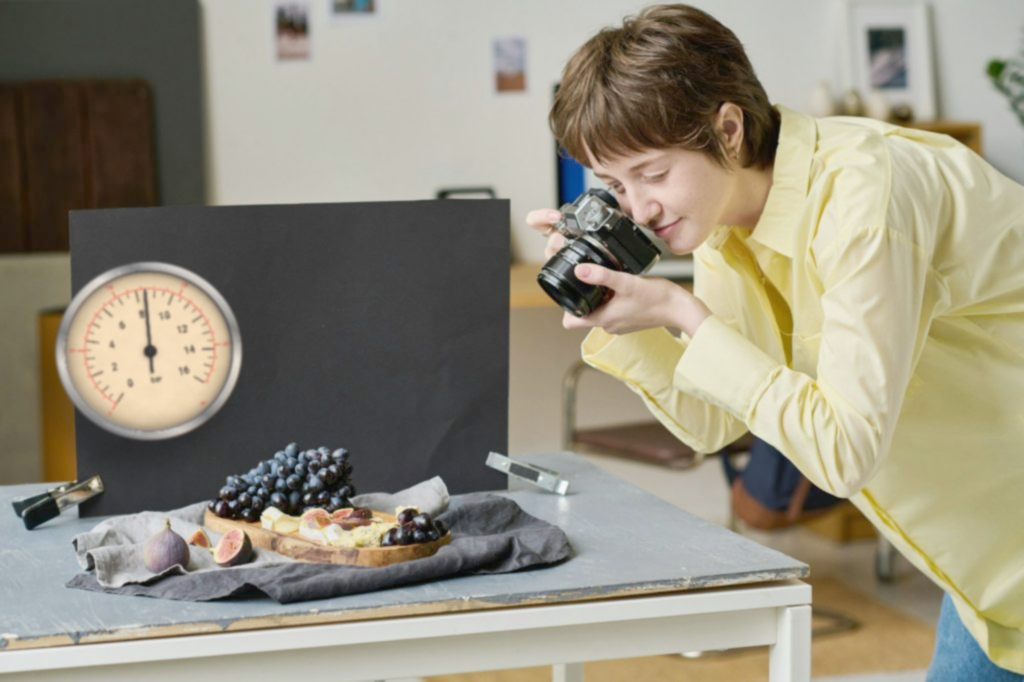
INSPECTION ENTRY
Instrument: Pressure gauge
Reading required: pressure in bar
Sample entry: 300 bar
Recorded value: 8.5 bar
